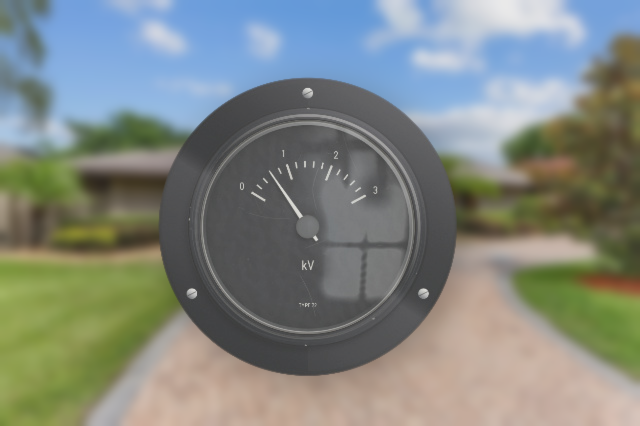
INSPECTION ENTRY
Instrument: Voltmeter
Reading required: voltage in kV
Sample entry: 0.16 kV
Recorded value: 0.6 kV
